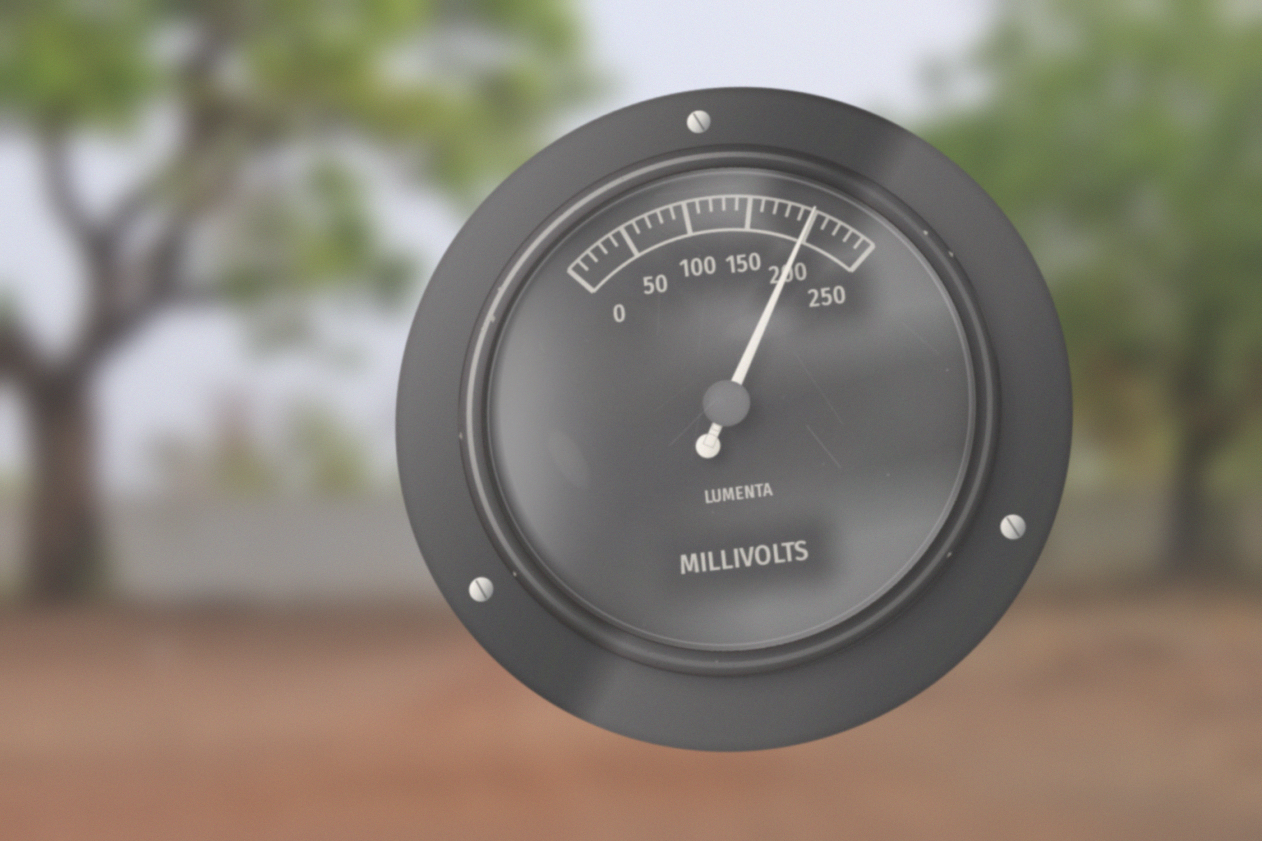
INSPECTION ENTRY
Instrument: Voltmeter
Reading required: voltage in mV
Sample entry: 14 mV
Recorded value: 200 mV
